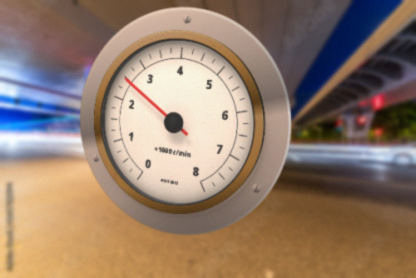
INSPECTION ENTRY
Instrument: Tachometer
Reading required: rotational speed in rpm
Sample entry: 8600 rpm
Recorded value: 2500 rpm
